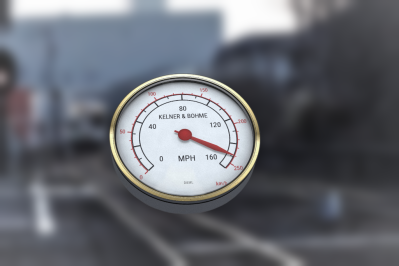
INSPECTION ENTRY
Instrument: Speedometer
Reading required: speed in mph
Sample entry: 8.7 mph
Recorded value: 150 mph
